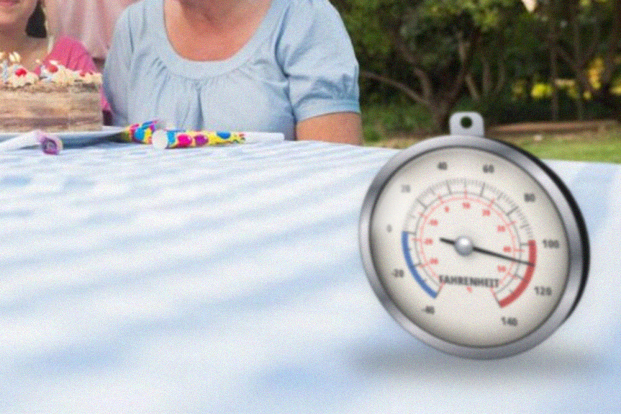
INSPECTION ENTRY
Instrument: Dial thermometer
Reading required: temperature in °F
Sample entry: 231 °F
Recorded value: 110 °F
